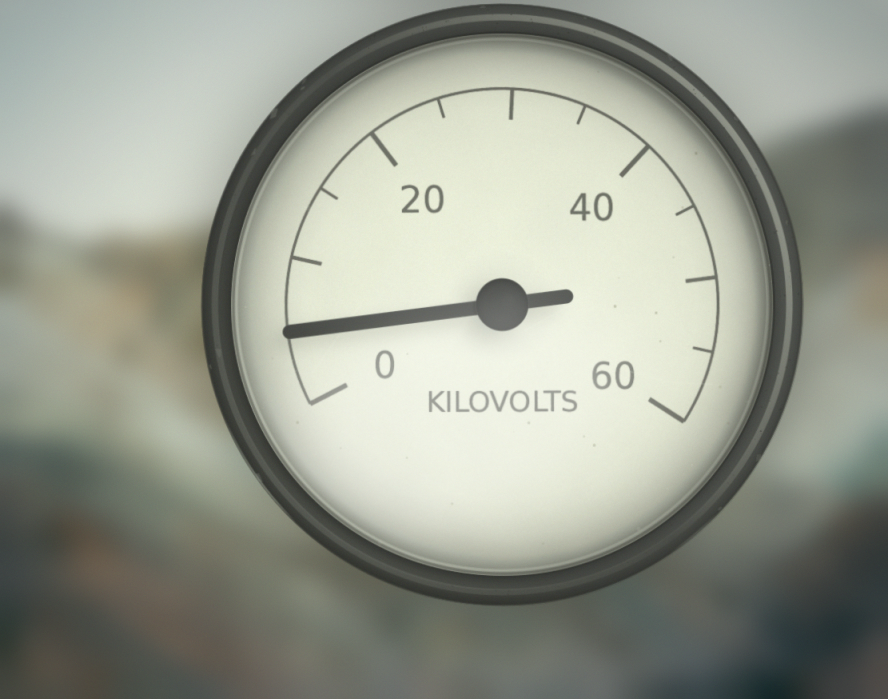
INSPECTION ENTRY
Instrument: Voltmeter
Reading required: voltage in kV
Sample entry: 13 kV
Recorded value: 5 kV
